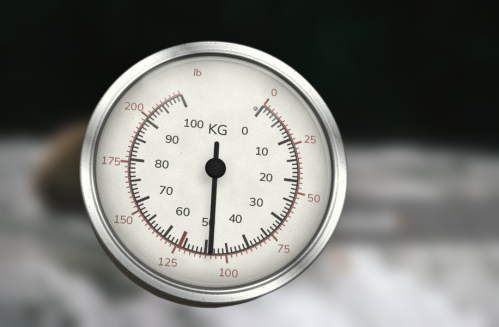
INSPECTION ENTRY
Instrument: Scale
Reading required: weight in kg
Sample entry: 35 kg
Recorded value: 49 kg
